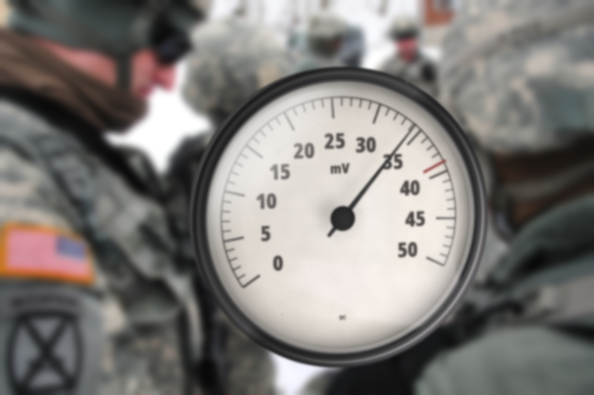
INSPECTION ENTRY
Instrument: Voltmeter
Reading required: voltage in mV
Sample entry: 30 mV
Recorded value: 34 mV
